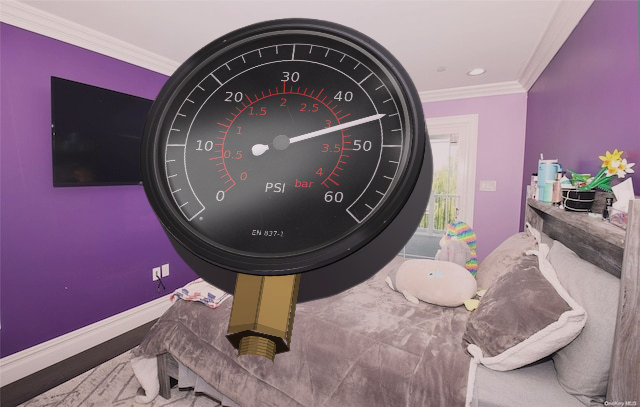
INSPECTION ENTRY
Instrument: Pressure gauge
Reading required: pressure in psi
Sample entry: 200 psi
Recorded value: 46 psi
